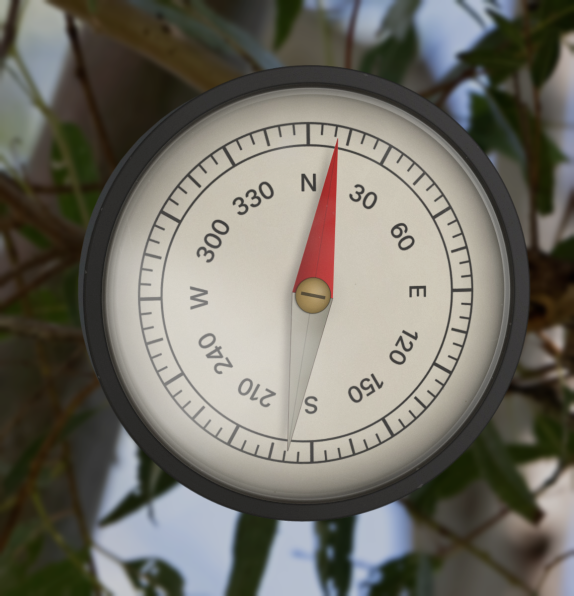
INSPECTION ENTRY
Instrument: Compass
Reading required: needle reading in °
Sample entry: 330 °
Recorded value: 10 °
